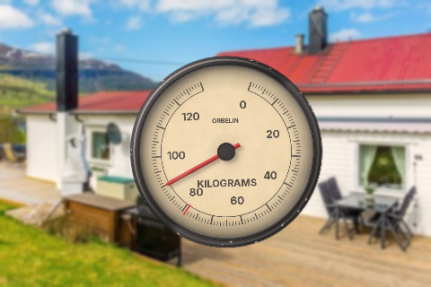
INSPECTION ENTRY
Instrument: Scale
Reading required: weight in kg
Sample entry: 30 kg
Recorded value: 90 kg
